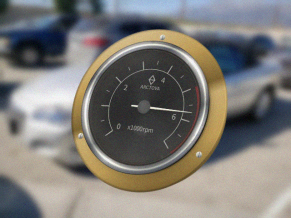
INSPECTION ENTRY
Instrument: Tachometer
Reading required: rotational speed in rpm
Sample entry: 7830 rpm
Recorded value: 5750 rpm
